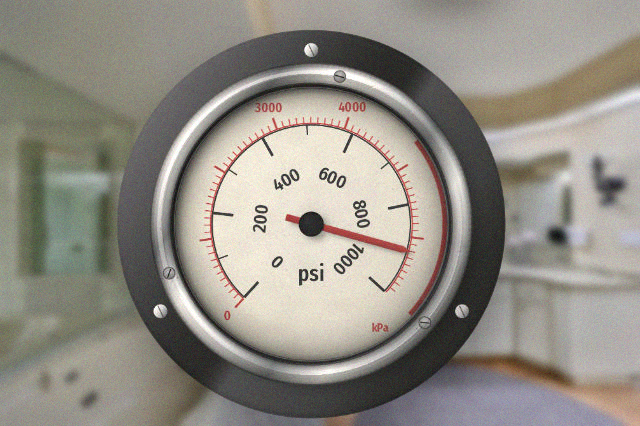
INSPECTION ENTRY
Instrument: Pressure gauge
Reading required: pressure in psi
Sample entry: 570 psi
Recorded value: 900 psi
